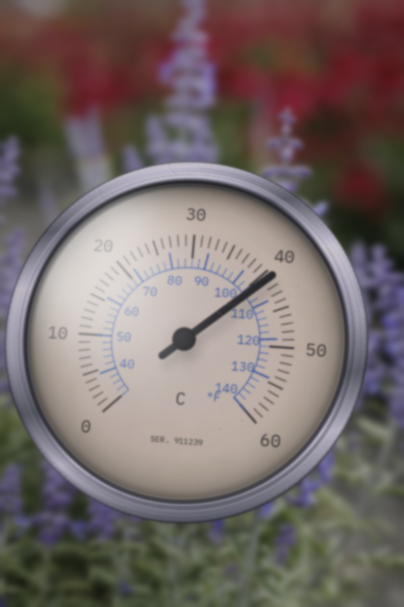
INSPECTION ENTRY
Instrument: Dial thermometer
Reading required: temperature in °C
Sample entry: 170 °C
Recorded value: 41 °C
